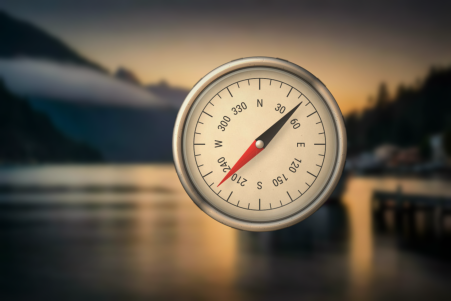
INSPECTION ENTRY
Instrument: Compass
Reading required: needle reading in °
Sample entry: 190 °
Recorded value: 225 °
